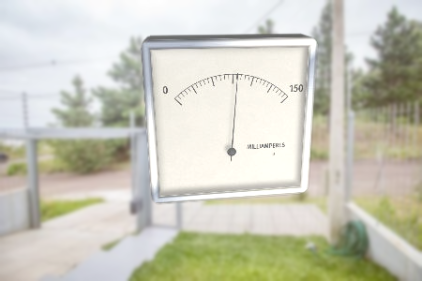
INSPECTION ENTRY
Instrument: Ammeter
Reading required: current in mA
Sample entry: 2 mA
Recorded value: 80 mA
